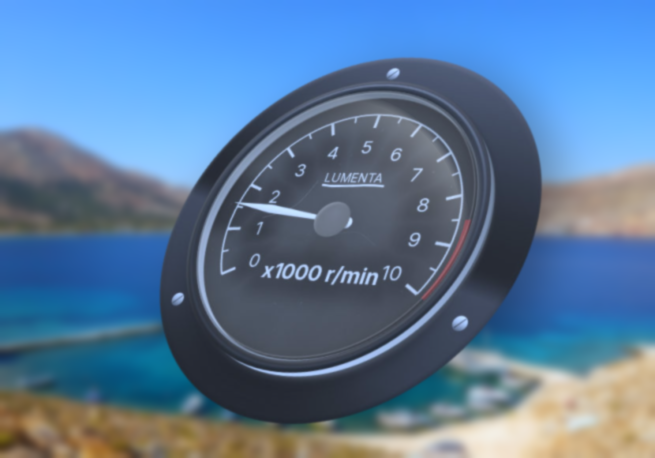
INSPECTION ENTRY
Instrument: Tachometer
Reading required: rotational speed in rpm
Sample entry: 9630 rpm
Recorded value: 1500 rpm
